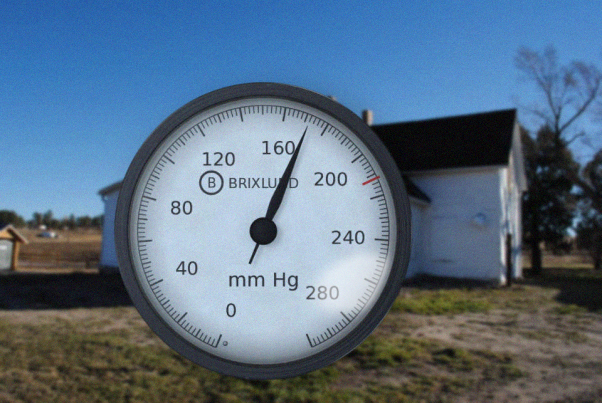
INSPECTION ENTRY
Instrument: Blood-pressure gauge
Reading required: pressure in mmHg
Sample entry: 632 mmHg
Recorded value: 172 mmHg
